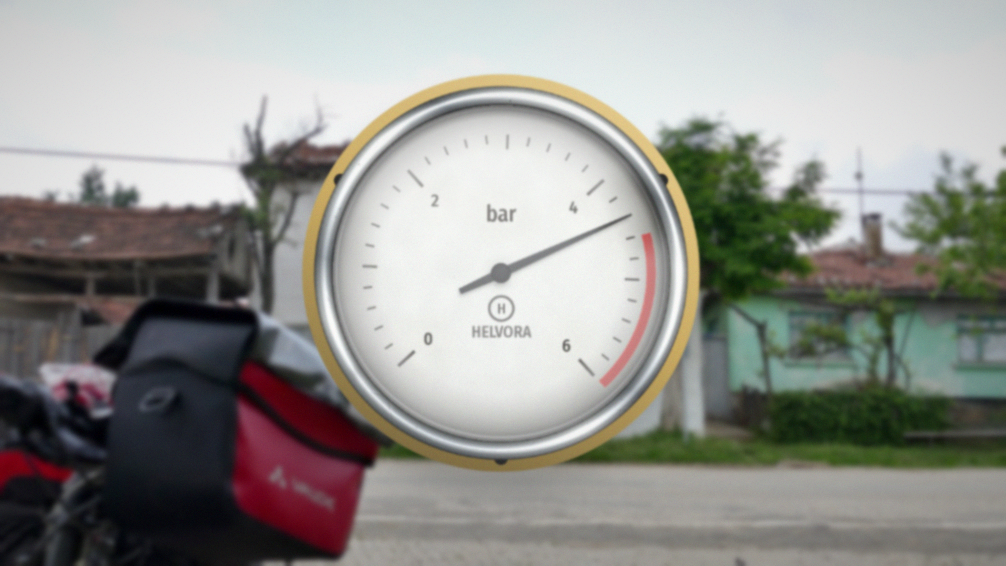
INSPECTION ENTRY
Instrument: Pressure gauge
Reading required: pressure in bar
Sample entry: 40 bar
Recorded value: 4.4 bar
